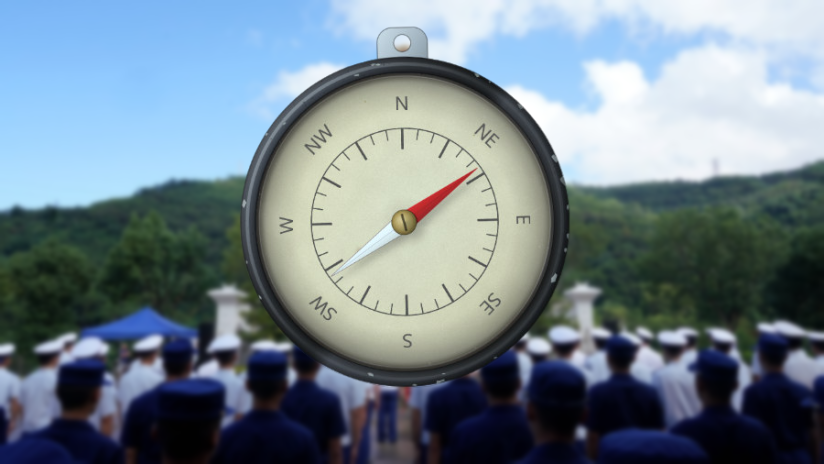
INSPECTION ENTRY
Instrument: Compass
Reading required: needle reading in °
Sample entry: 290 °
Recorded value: 55 °
